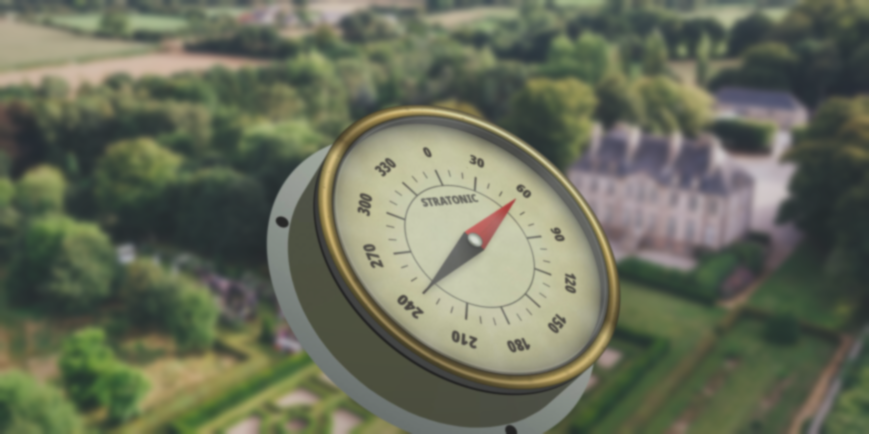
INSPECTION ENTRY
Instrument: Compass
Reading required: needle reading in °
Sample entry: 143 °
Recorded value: 60 °
